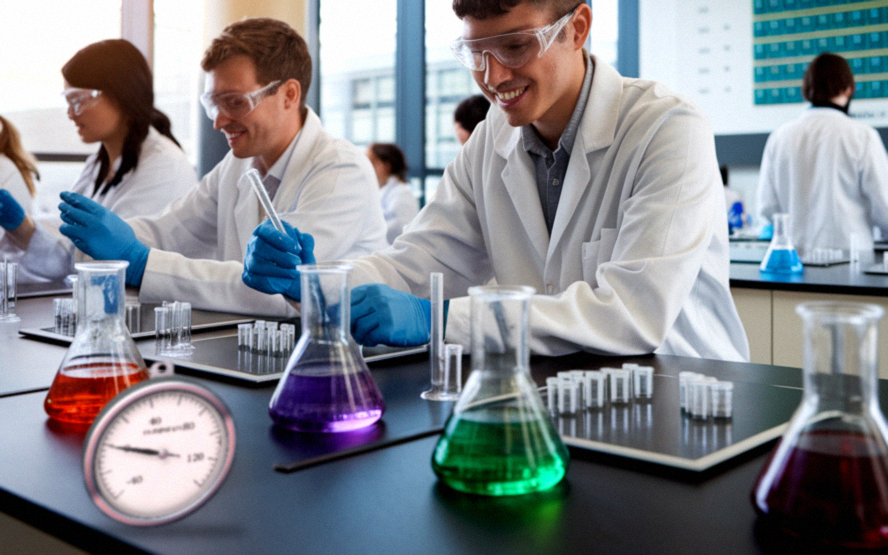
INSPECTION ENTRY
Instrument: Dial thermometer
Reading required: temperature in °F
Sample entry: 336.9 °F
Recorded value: 0 °F
